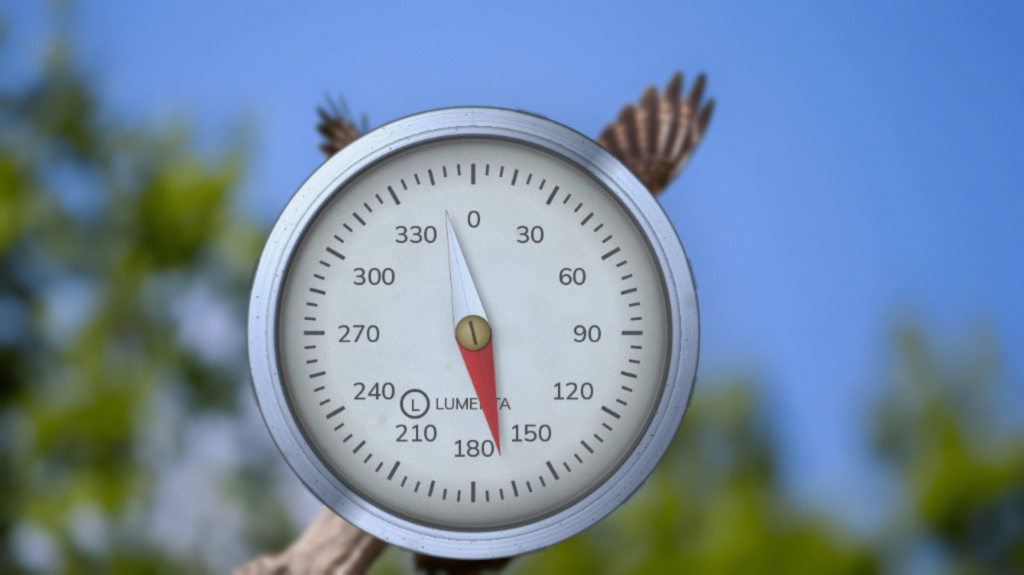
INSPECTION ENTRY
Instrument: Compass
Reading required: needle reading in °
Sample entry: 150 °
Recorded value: 167.5 °
